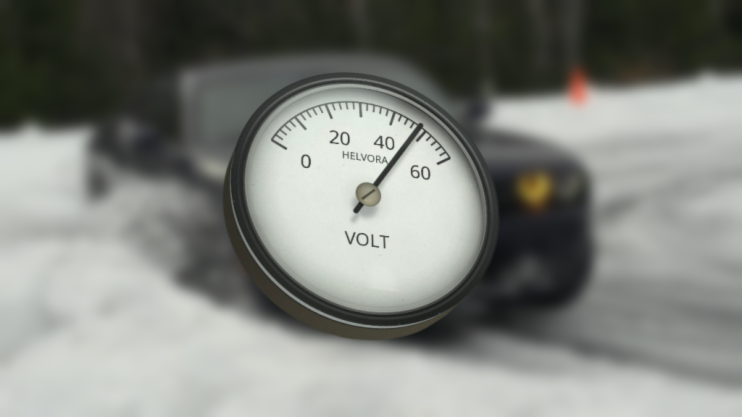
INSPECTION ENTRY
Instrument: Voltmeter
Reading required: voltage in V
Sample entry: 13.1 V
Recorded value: 48 V
